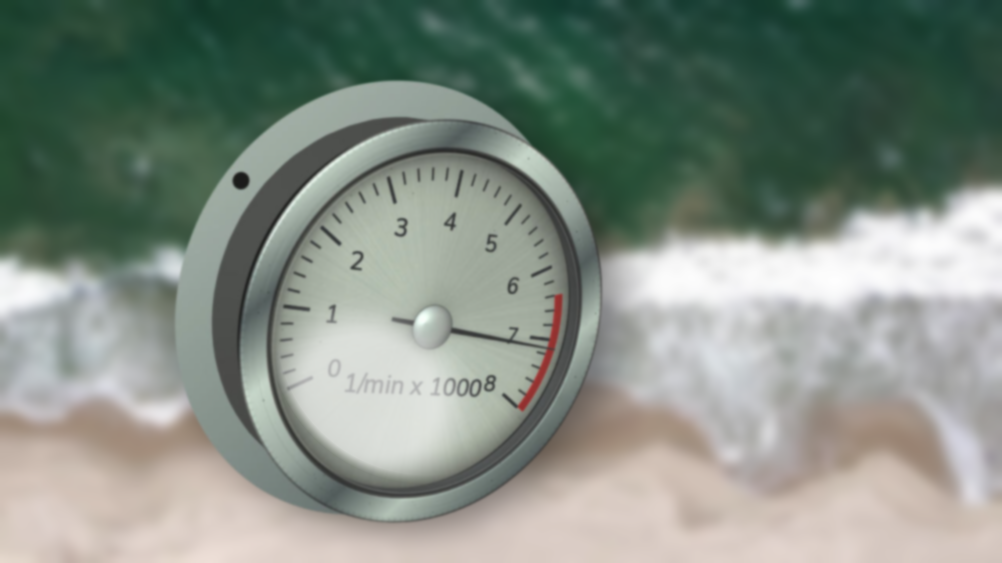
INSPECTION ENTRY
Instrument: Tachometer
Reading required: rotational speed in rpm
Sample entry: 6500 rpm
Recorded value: 7100 rpm
